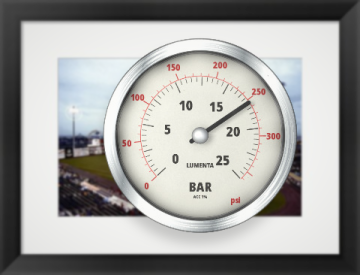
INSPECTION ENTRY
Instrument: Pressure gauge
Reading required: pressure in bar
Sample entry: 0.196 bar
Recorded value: 17.5 bar
